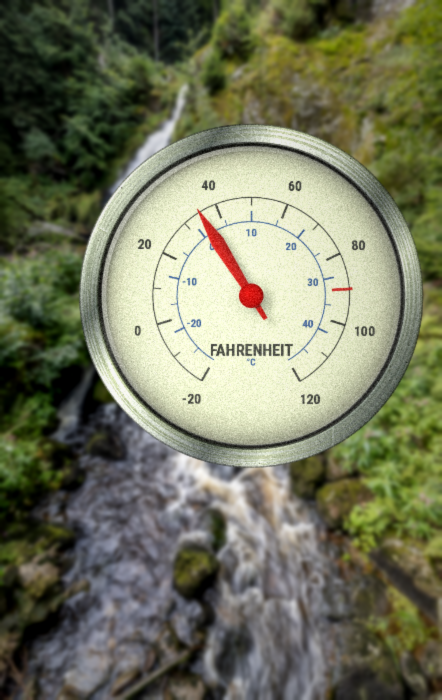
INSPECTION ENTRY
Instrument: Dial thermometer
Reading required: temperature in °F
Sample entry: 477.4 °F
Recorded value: 35 °F
